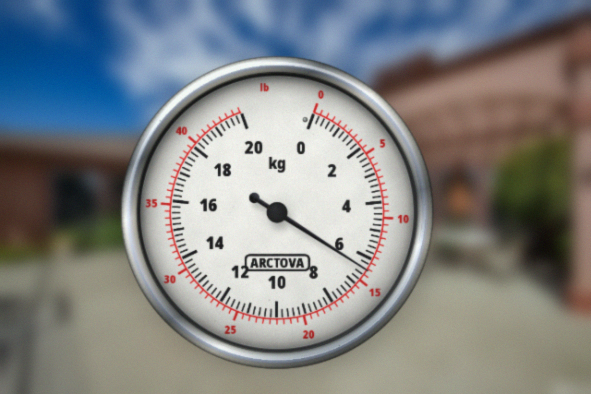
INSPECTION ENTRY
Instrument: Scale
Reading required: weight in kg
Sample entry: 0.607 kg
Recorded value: 6.4 kg
